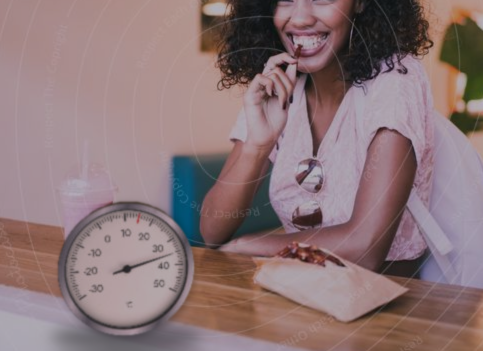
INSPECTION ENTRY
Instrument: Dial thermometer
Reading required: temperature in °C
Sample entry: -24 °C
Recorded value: 35 °C
